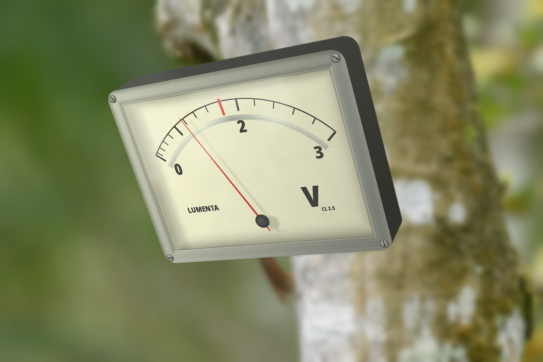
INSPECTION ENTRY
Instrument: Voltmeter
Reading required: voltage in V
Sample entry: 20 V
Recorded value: 1.2 V
